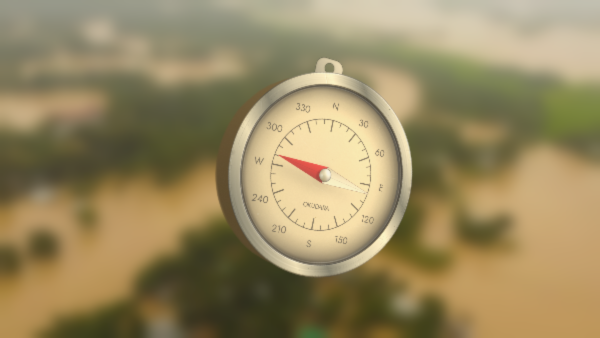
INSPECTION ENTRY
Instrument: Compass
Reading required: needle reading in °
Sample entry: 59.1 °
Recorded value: 280 °
